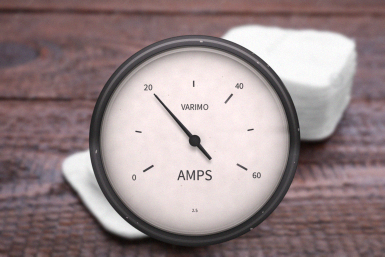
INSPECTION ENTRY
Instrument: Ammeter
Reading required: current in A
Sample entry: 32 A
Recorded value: 20 A
